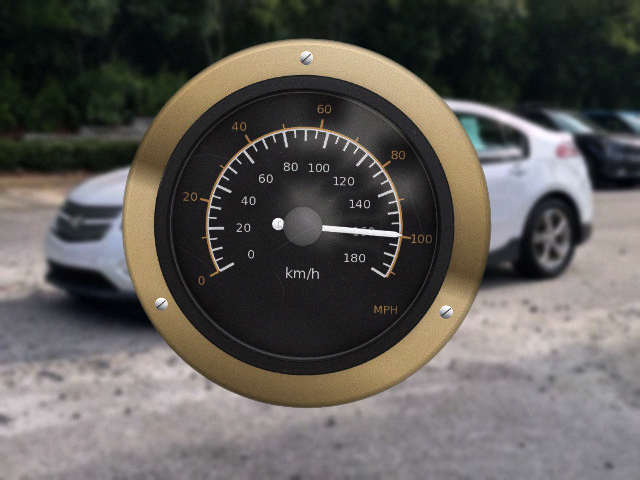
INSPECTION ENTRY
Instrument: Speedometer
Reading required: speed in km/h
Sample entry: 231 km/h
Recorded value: 160 km/h
